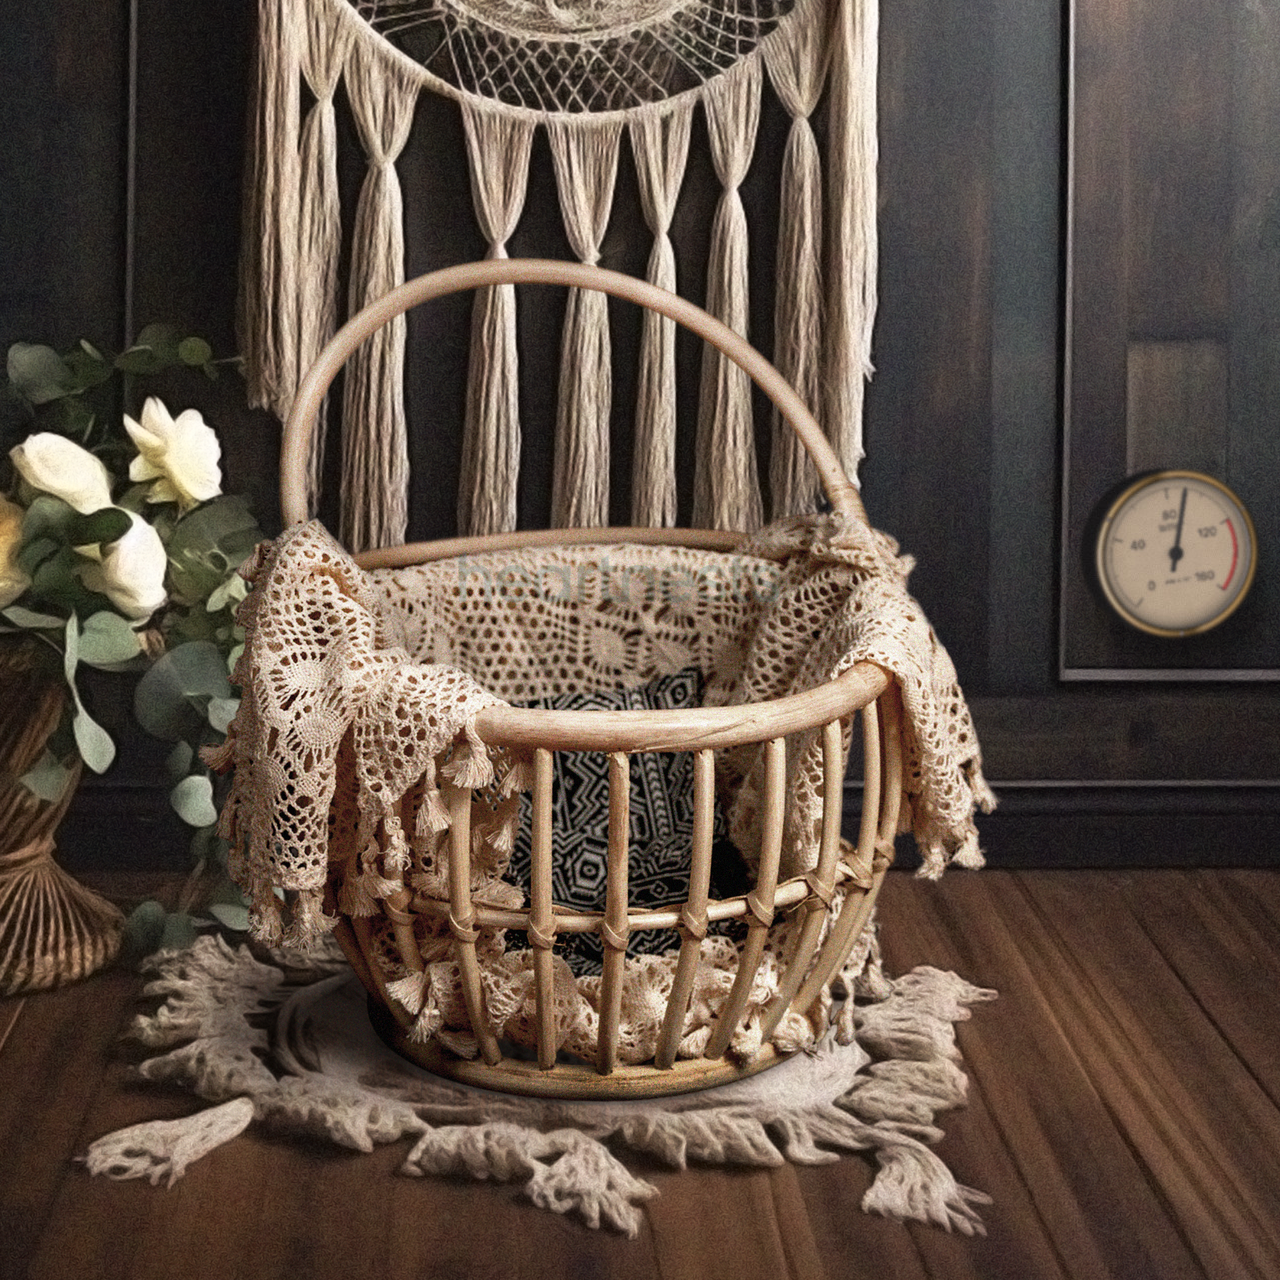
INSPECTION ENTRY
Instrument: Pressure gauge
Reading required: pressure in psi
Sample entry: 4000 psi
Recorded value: 90 psi
